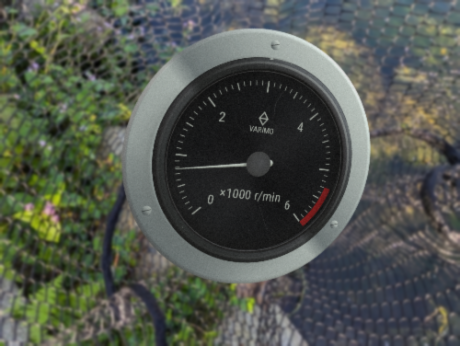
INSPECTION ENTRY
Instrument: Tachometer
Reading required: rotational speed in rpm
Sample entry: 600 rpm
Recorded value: 800 rpm
